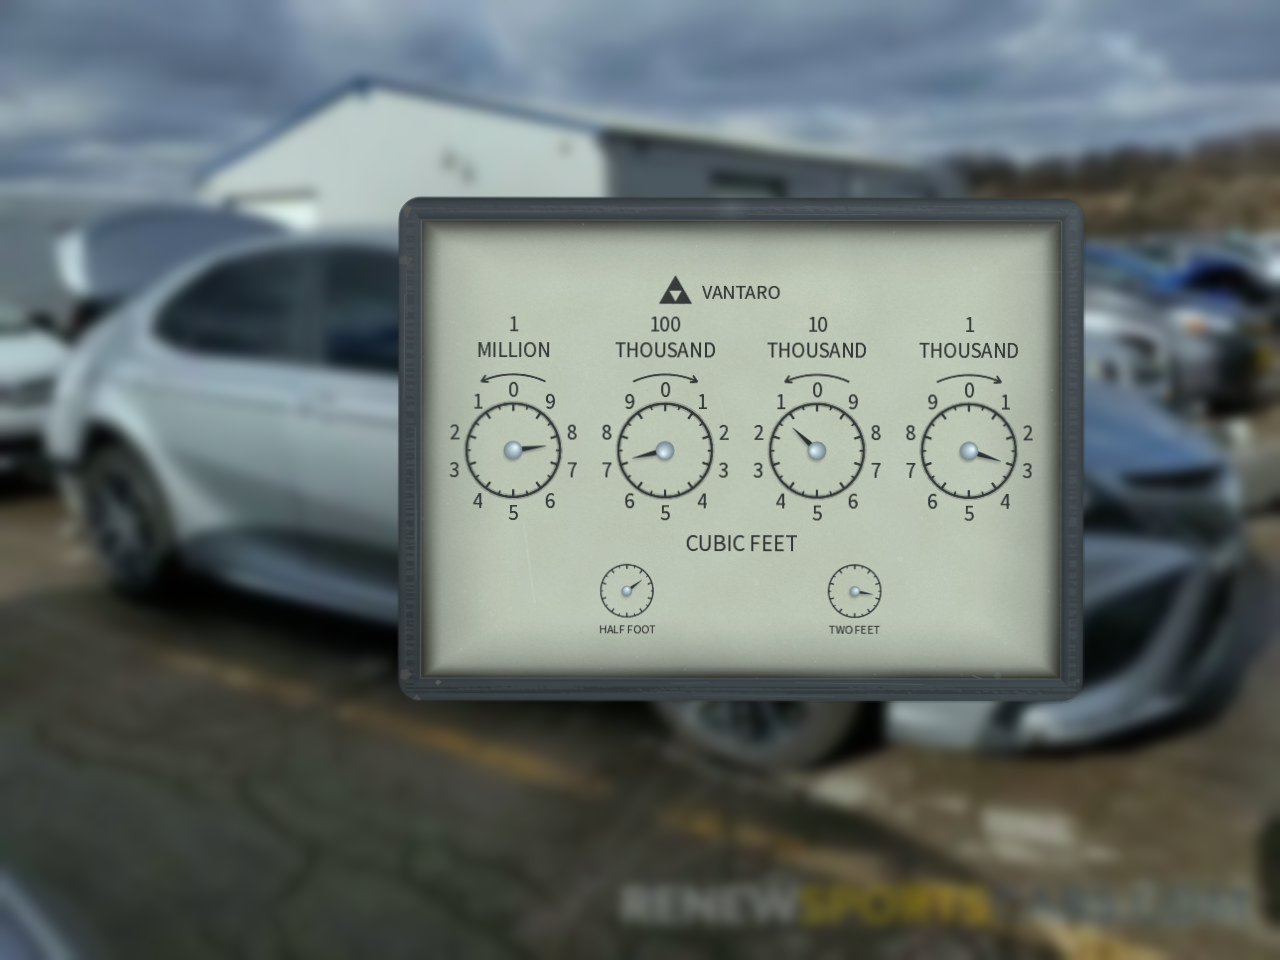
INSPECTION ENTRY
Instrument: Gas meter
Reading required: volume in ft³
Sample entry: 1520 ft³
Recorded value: 771300 ft³
